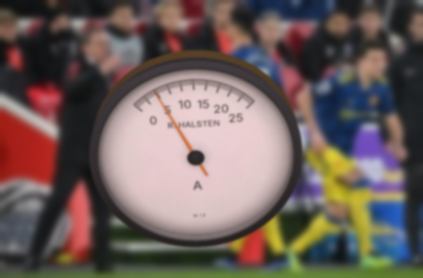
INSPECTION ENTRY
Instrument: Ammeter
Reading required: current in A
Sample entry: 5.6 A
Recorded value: 5 A
